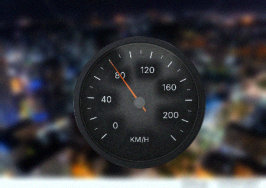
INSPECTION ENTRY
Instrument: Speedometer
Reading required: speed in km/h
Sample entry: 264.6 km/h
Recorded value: 80 km/h
